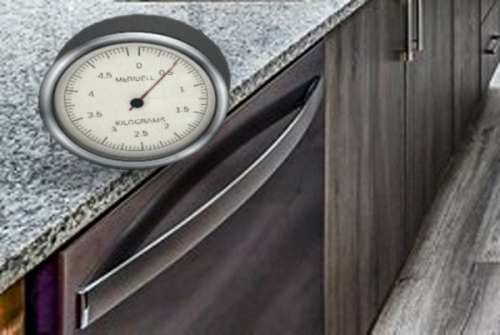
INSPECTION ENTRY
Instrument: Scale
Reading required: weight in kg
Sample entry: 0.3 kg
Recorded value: 0.5 kg
